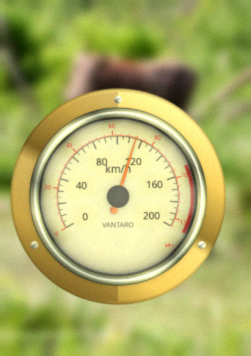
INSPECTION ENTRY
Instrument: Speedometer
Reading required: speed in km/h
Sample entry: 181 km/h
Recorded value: 115 km/h
